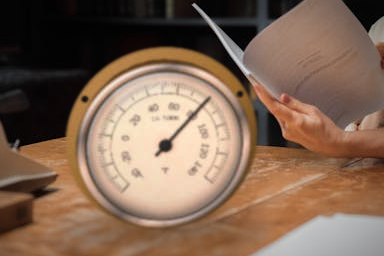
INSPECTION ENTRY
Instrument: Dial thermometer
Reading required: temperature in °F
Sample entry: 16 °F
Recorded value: 80 °F
